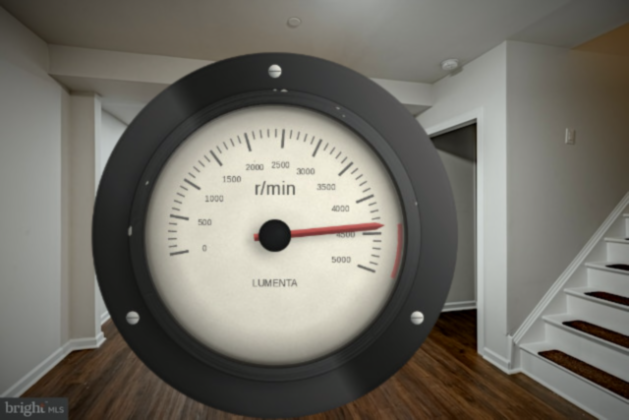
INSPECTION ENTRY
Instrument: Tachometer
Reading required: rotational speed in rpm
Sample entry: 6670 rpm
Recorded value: 4400 rpm
